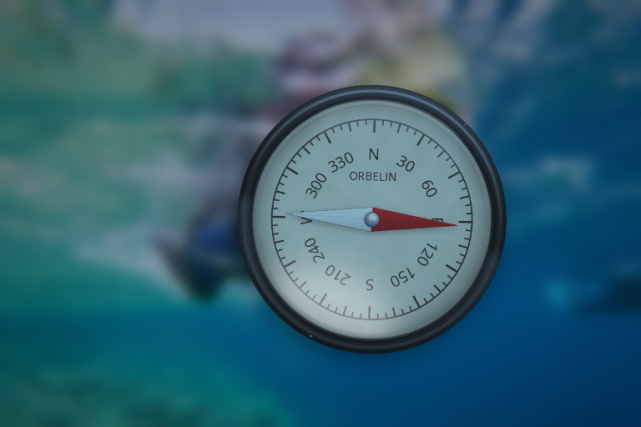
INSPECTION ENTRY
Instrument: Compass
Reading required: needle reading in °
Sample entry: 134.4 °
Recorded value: 92.5 °
